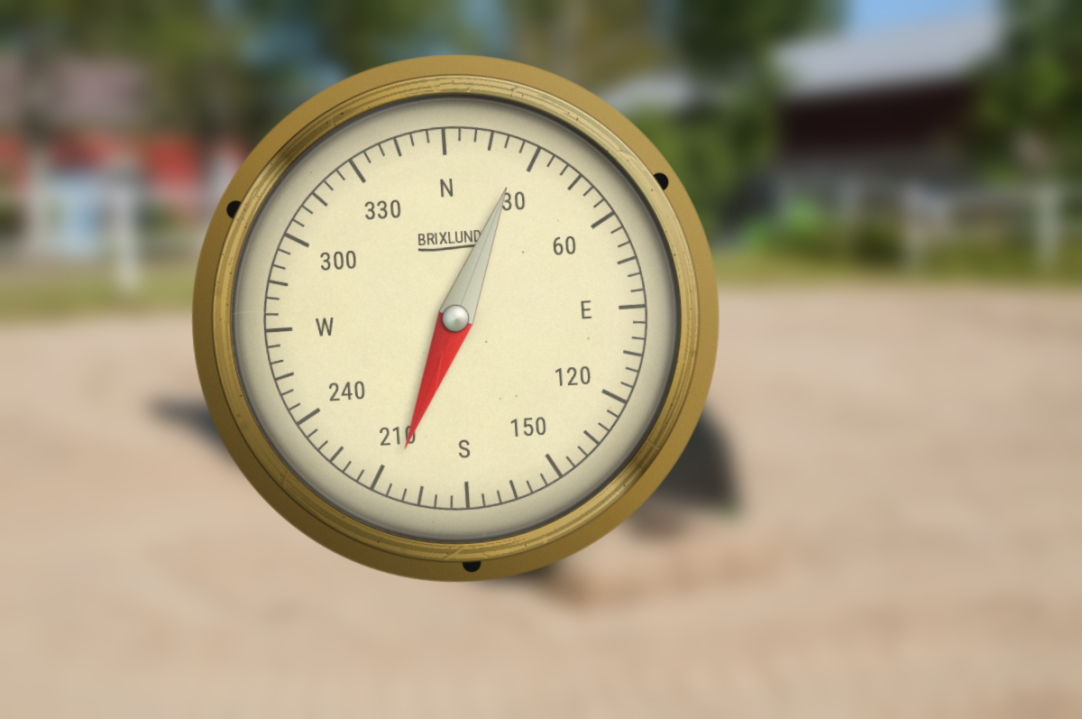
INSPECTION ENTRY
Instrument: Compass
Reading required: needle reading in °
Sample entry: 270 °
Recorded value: 205 °
